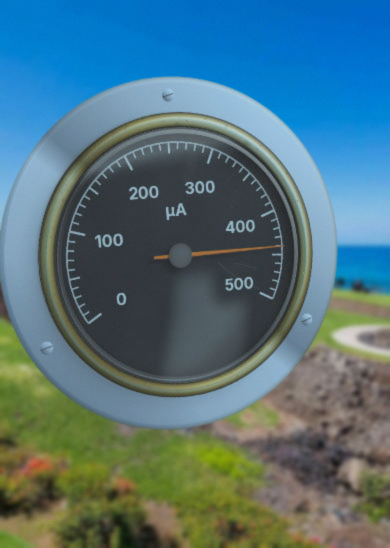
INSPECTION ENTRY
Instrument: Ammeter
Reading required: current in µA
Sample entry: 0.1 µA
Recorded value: 440 µA
